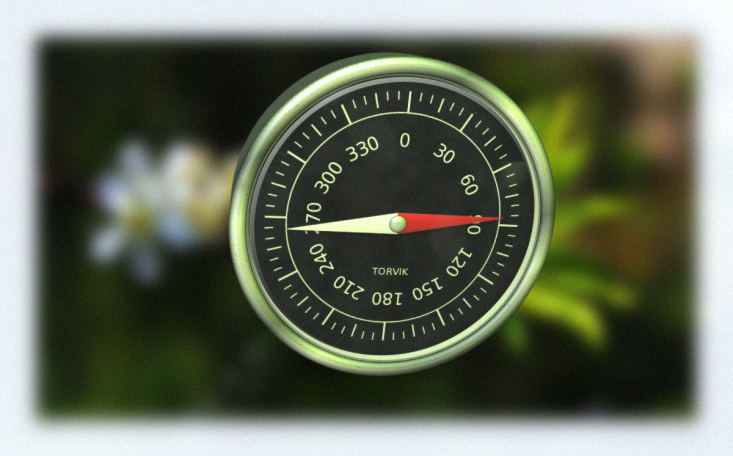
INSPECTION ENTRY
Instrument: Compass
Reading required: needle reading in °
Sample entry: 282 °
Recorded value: 85 °
